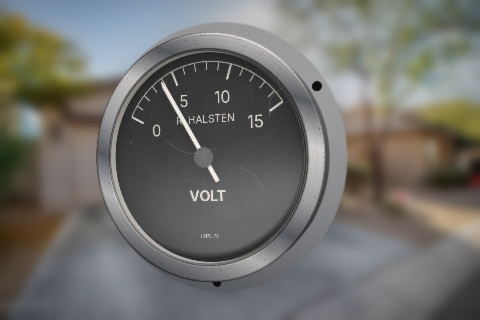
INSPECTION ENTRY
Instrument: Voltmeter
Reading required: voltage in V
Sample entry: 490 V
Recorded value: 4 V
